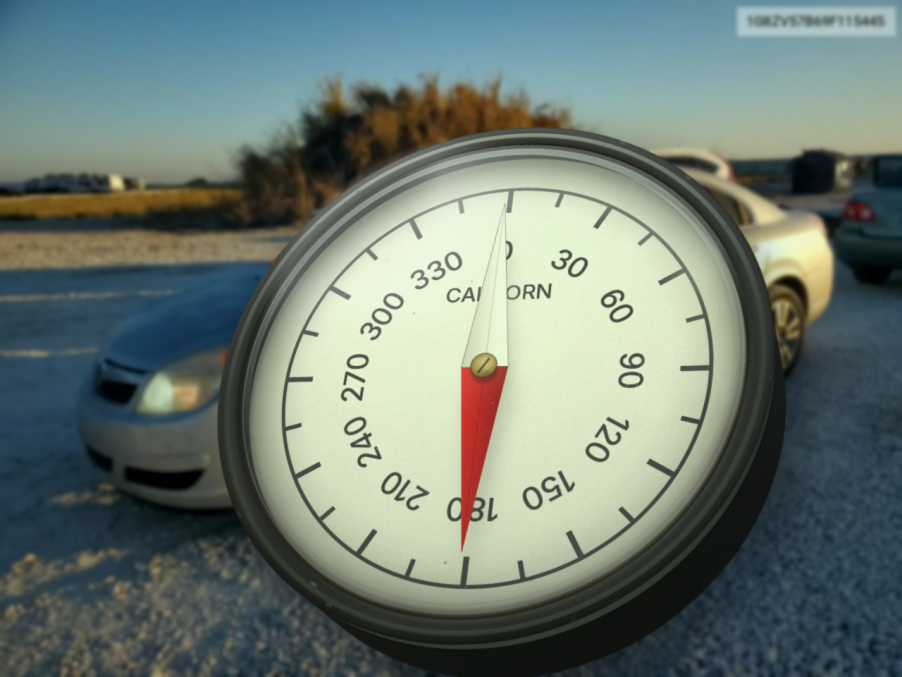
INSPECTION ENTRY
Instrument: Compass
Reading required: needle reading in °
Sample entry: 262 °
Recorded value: 180 °
